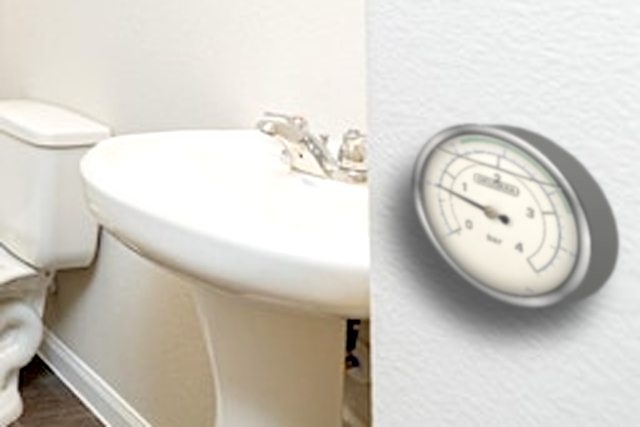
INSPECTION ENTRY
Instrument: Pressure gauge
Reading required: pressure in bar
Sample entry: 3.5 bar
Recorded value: 0.75 bar
